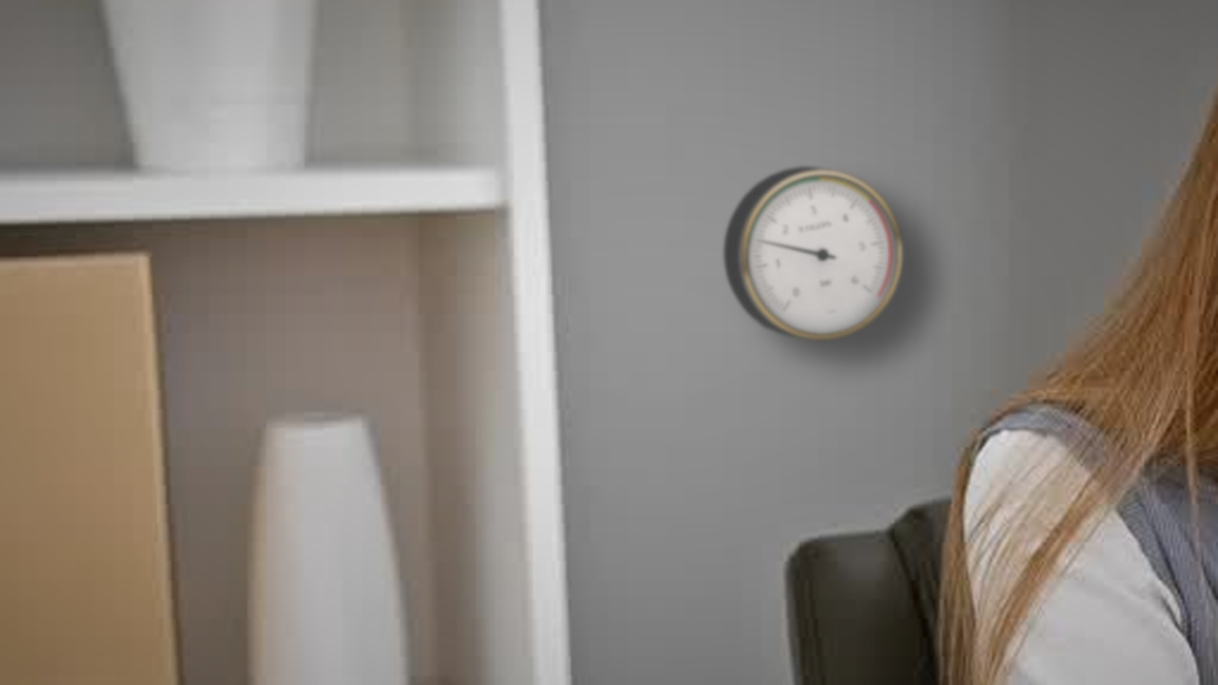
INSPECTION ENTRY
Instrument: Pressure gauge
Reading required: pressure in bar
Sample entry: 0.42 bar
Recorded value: 1.5 bar
